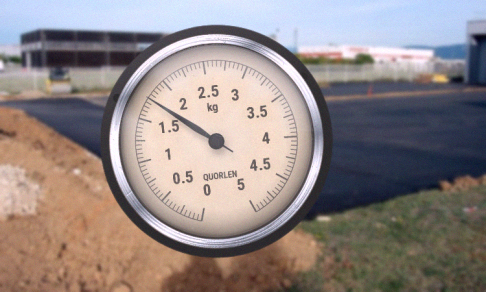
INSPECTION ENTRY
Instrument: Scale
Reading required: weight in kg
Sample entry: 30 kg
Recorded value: 1.75 kg
